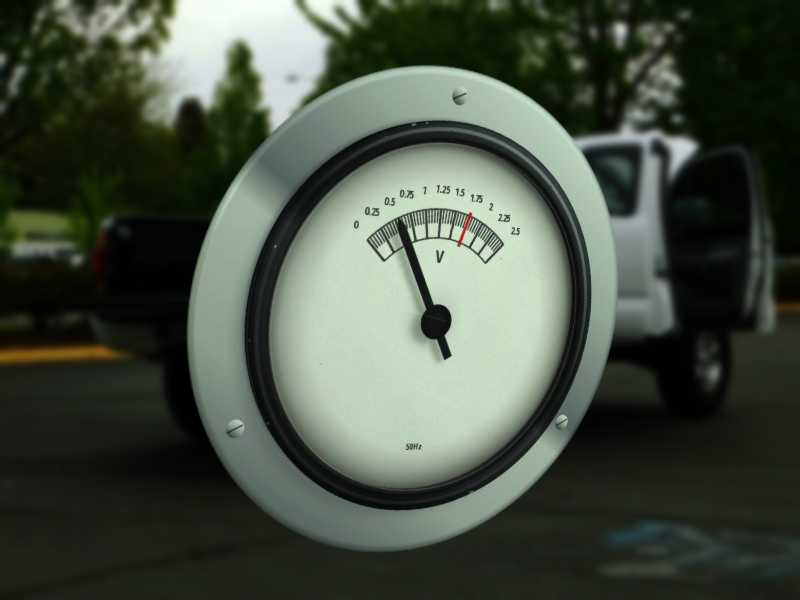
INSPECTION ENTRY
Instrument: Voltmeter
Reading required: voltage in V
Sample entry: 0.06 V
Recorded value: 0.5 V
